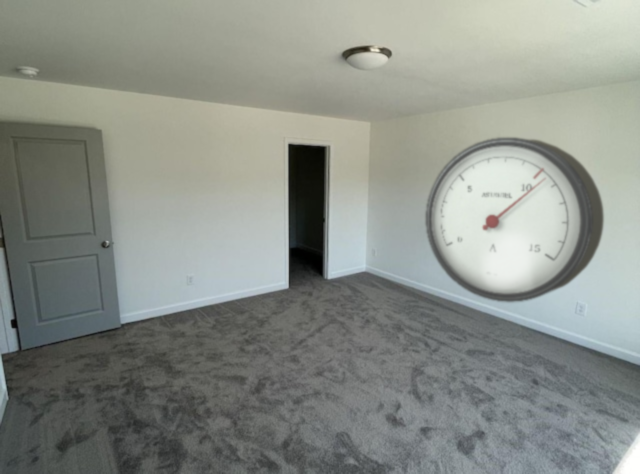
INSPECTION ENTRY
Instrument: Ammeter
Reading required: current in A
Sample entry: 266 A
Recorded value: 10.5 A
